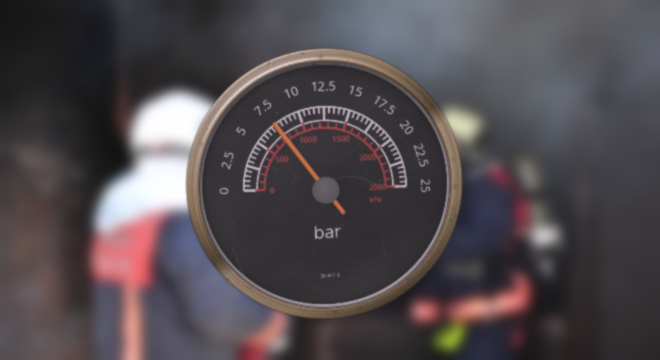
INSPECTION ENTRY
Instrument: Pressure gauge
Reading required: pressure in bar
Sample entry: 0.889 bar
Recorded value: 7.5 bar
